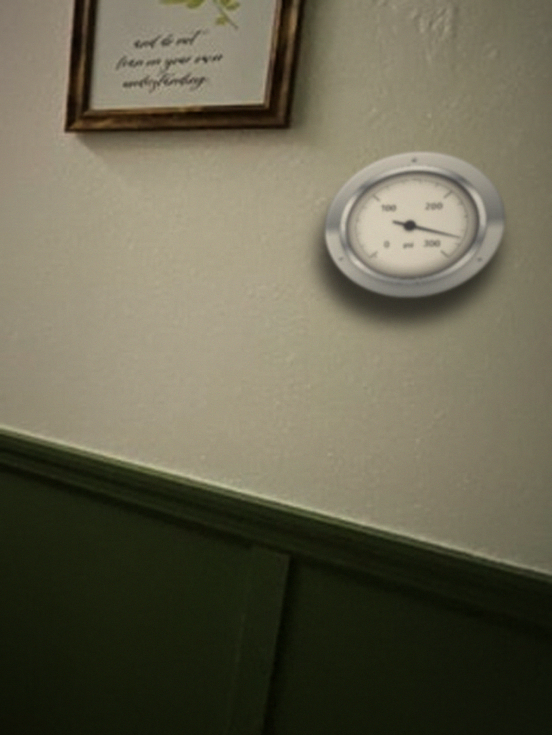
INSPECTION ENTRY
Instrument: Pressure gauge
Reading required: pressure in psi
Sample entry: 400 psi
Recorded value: 270 psi
